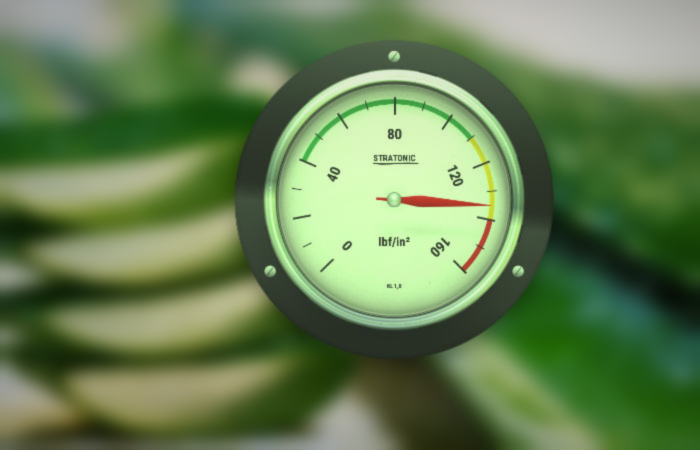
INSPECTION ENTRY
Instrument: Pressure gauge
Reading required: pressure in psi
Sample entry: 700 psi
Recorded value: 135 psi
